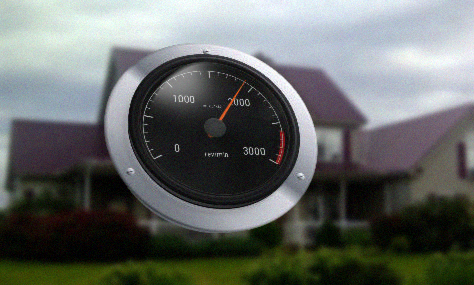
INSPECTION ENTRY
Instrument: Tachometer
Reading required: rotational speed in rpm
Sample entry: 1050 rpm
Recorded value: 1900 rpm
